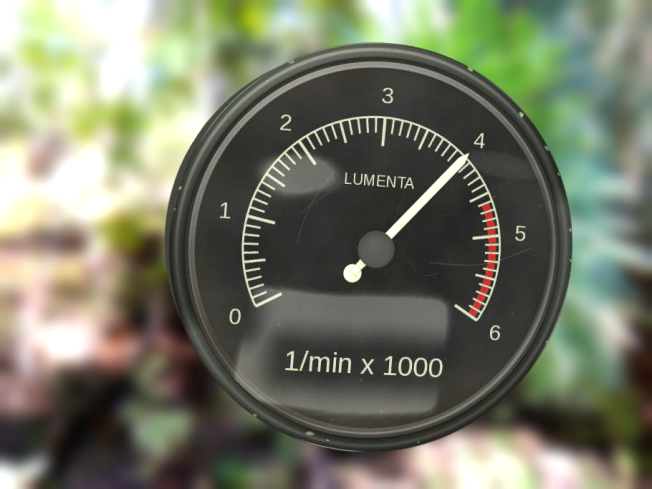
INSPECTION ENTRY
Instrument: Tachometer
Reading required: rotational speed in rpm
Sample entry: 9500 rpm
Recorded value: 4000 rpm
